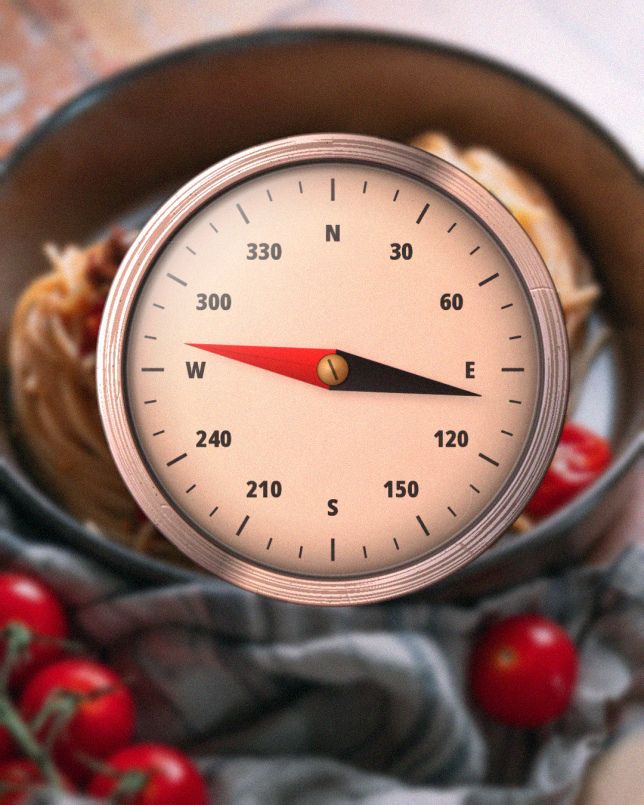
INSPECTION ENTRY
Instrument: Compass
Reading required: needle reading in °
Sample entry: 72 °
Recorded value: 280 °
